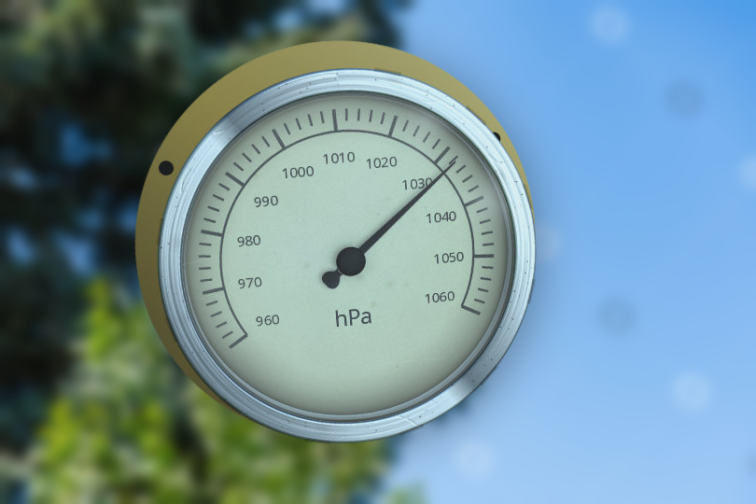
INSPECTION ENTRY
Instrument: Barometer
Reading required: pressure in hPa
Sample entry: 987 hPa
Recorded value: 1032 hPa
